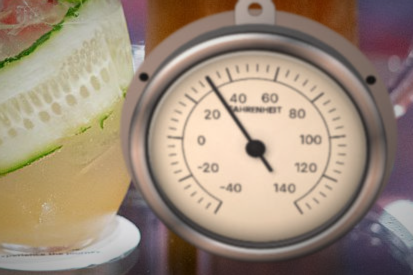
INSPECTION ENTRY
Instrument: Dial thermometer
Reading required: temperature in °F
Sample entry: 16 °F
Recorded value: 32 °F
